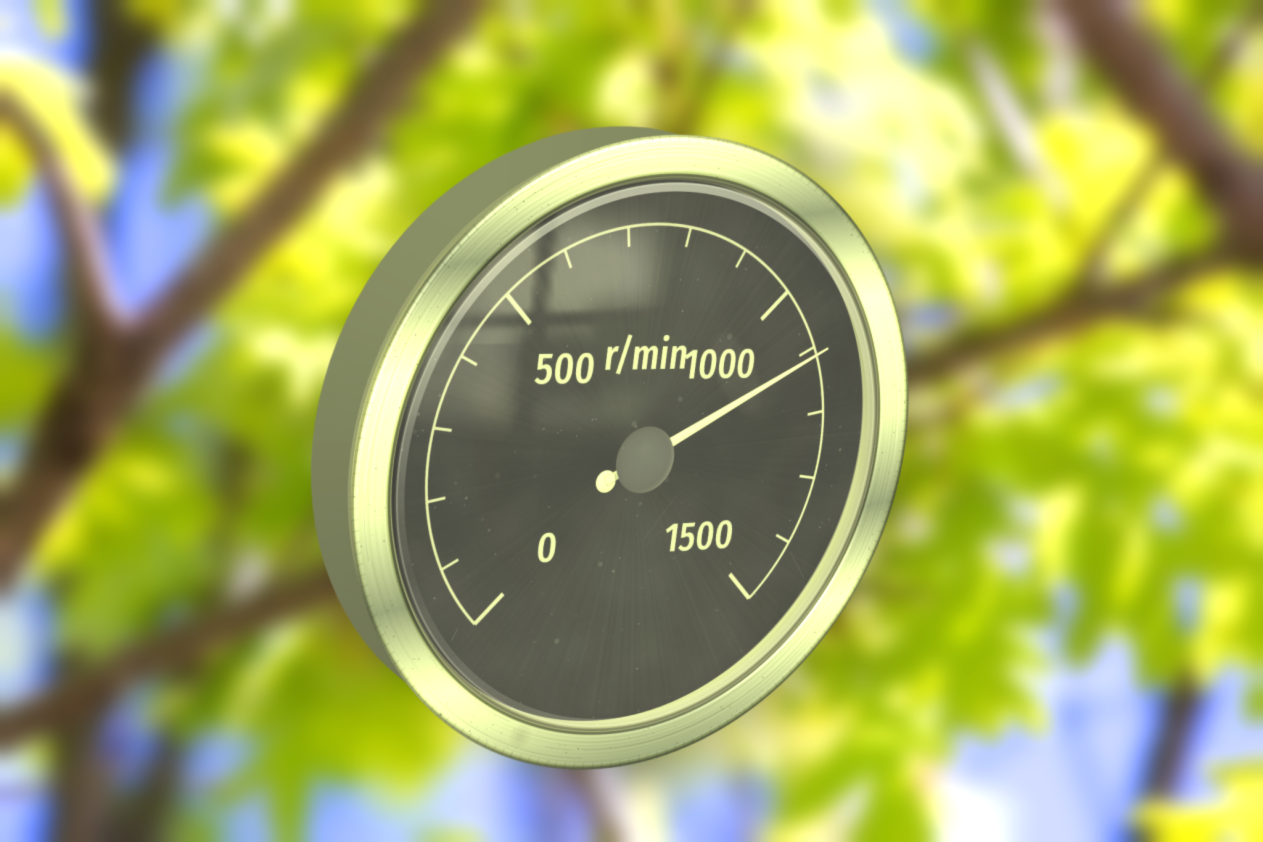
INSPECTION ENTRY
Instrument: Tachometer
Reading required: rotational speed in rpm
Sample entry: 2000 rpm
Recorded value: 1100 rpm
